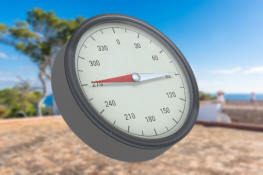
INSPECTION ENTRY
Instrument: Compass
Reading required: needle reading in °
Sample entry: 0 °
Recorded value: 270 °
